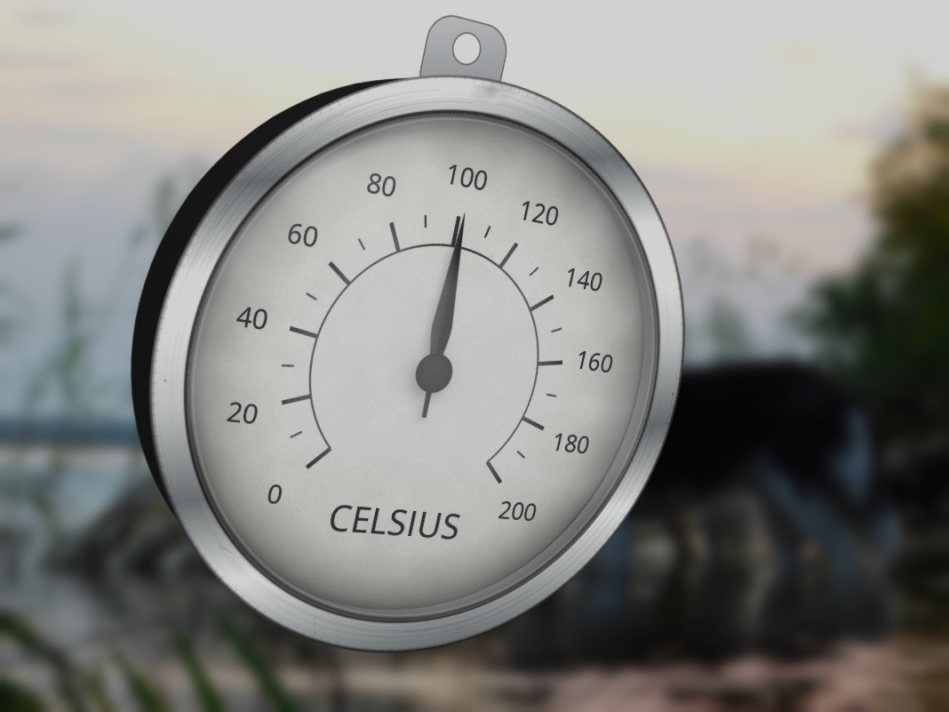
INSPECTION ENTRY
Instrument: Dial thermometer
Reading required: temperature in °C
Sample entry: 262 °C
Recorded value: 100 °C
